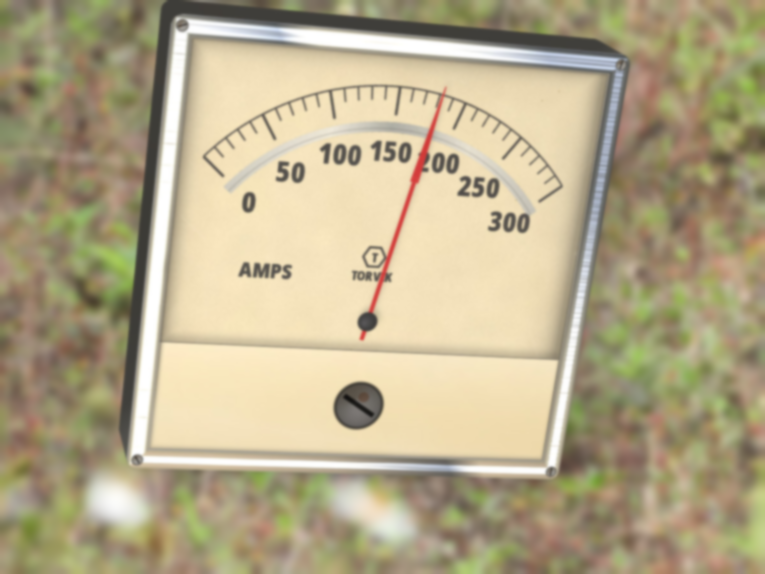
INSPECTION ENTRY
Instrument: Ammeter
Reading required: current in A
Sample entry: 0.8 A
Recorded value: 180 A
